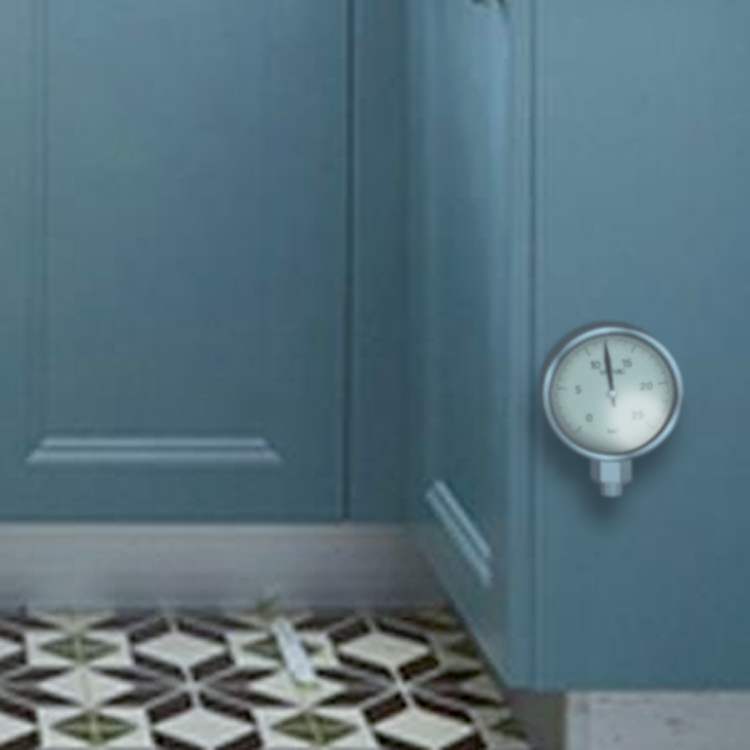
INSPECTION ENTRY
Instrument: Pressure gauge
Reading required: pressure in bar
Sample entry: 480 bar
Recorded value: 12 bar
